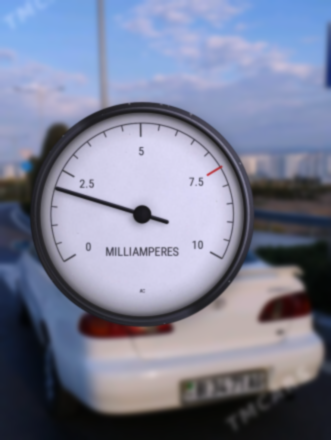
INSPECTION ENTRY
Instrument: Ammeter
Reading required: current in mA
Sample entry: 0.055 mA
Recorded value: 2 mA
